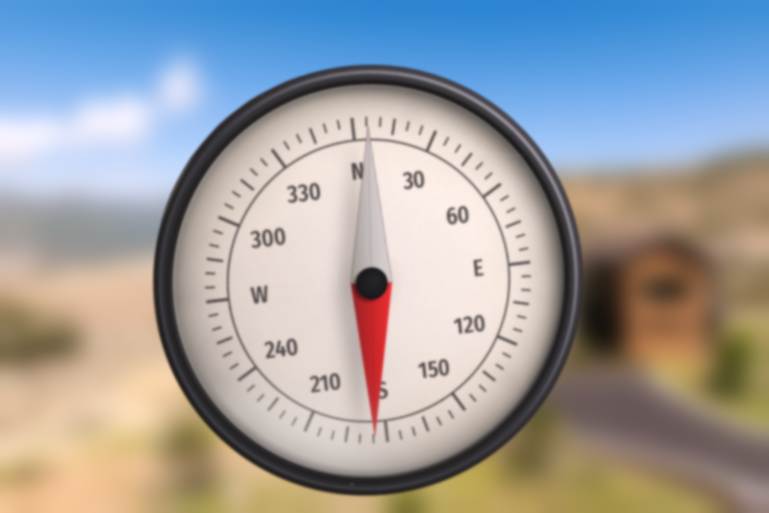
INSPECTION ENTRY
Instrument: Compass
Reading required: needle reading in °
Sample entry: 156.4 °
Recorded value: 185 °
